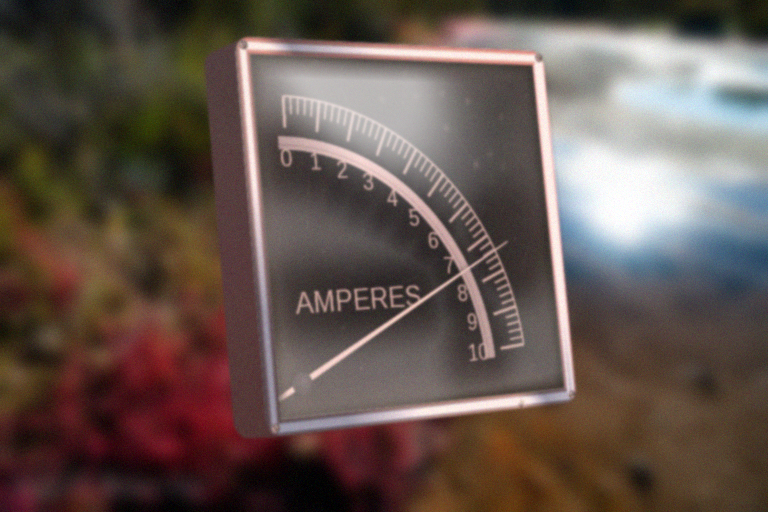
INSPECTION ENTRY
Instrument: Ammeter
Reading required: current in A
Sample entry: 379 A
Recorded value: 7.4 A
